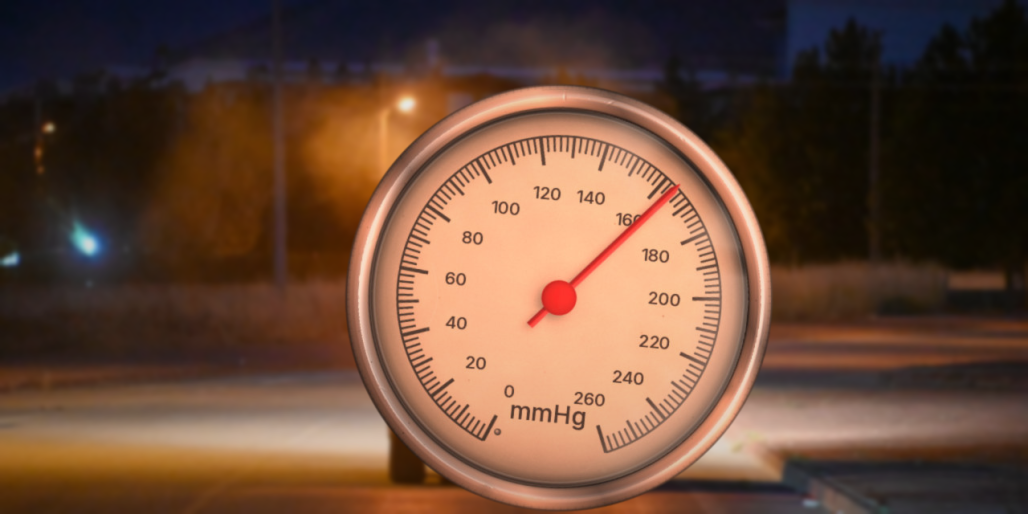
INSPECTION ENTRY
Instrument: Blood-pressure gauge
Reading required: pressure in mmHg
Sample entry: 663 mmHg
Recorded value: 164 mmHg
